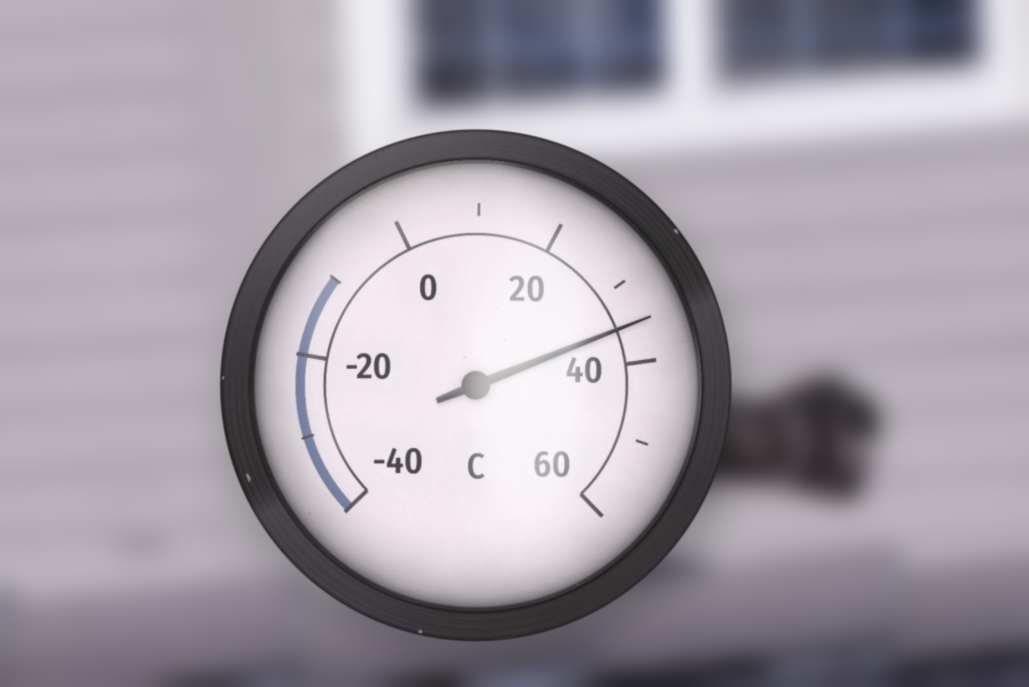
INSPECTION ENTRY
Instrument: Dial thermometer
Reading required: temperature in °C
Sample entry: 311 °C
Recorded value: 35 °C
